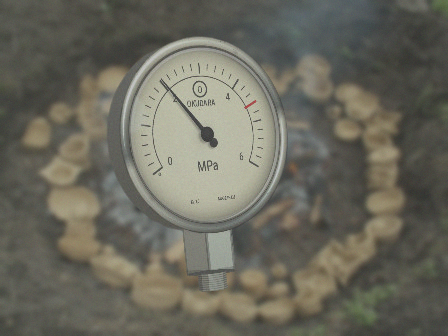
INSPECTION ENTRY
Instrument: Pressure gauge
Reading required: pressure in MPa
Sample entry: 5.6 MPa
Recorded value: 2 MPa
